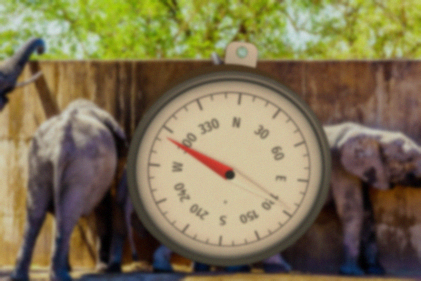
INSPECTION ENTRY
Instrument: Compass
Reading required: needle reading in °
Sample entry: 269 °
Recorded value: 295 °
